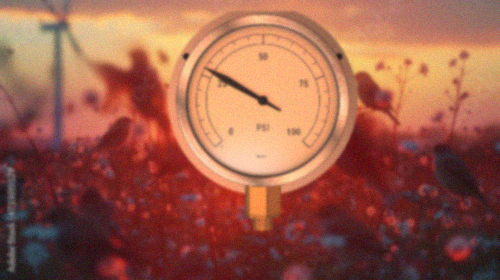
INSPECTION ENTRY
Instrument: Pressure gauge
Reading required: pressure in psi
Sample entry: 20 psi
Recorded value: 27.5 psi
